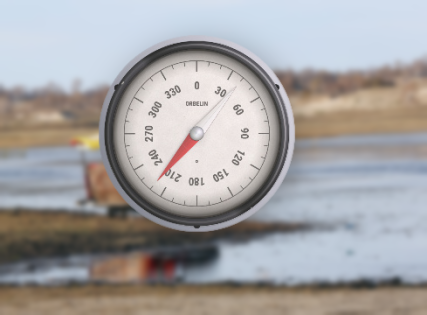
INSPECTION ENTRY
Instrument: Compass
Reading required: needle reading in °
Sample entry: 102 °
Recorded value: 220 °
